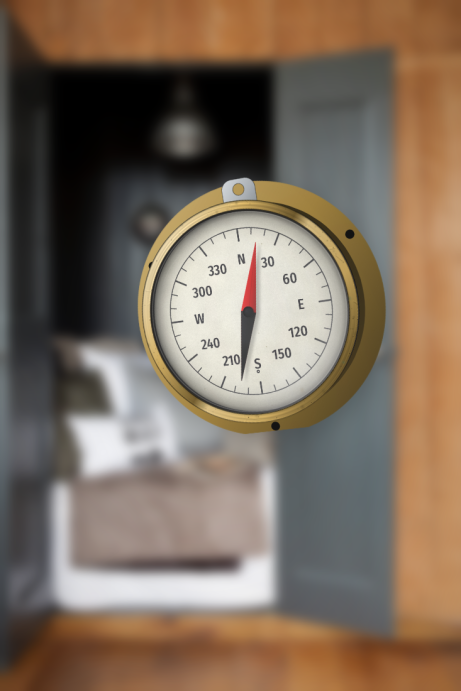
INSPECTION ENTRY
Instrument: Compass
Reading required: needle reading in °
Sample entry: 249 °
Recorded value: 15 °
